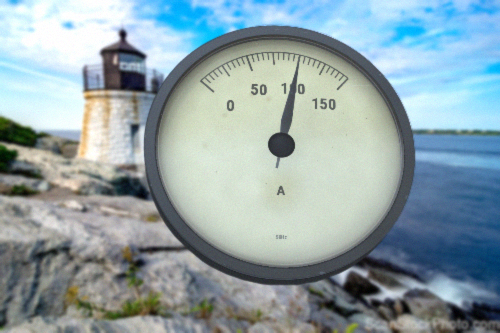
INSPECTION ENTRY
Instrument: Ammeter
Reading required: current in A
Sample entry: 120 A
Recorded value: 100 A
